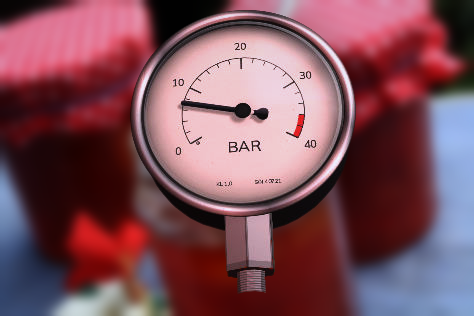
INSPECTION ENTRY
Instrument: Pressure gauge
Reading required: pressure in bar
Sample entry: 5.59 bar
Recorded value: 7 bar
